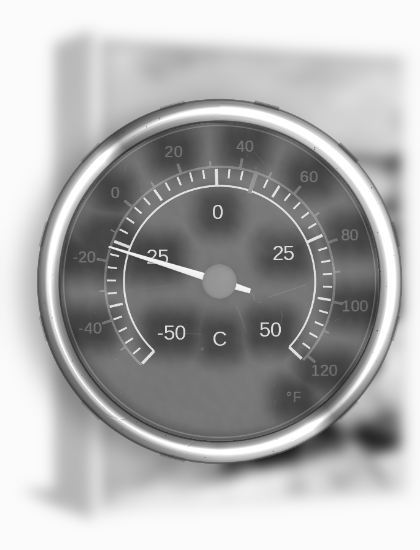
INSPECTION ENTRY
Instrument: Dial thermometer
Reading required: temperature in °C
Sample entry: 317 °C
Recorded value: -26.25 °C
